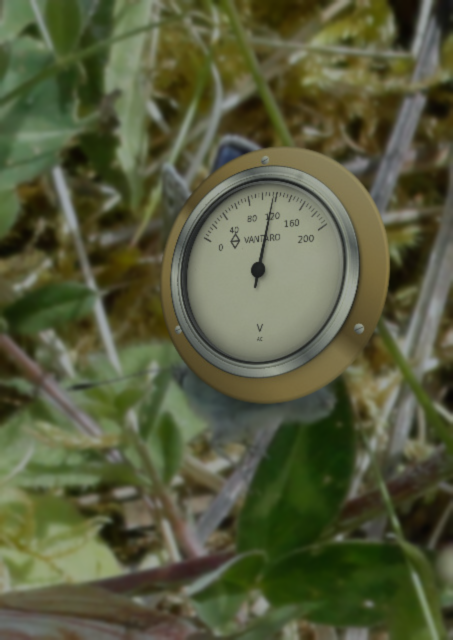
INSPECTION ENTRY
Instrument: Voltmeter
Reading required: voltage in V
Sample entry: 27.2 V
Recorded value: 120 V
